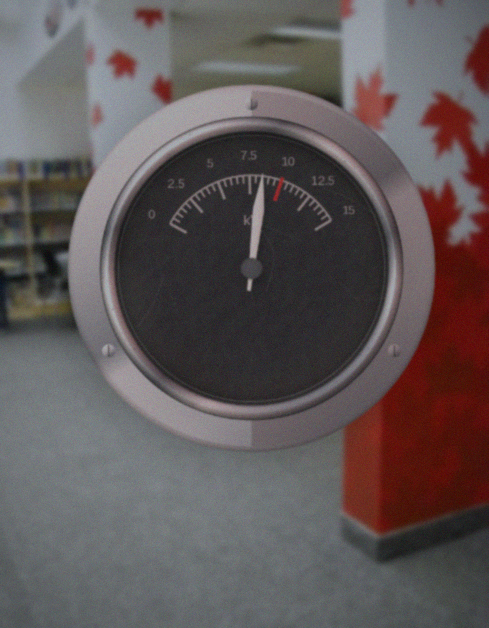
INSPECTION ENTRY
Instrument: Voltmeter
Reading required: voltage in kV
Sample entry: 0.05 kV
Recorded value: 8.5 kV
